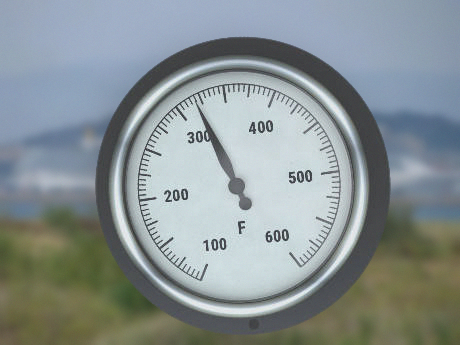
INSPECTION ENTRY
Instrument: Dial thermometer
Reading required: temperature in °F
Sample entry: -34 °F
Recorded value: 320 °F
